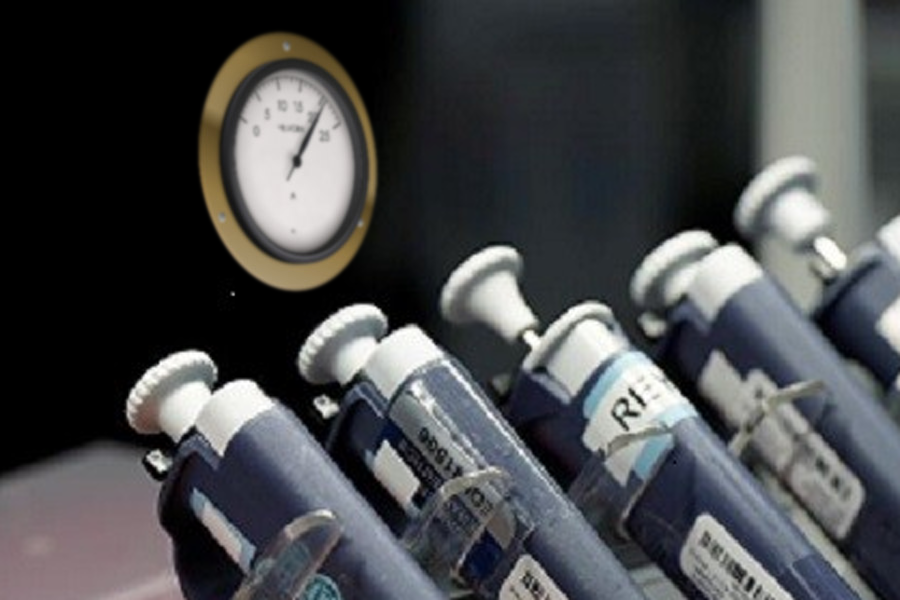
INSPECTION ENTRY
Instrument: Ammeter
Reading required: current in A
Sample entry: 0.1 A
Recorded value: 20 A
